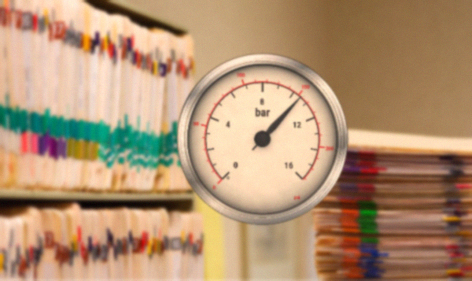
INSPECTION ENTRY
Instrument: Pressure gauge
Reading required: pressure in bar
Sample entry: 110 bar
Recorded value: 10.5 bar
